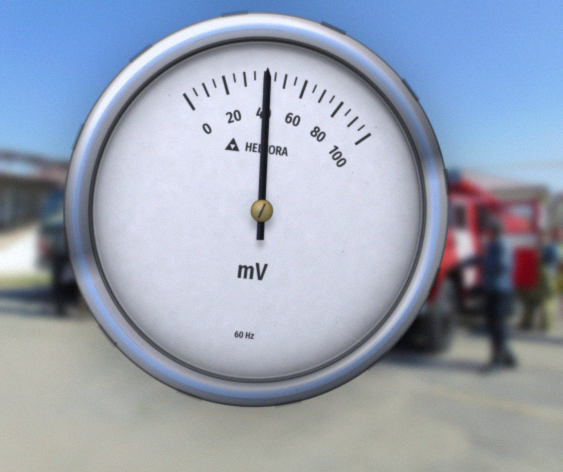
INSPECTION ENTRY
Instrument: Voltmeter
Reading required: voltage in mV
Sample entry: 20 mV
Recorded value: 40 mV
